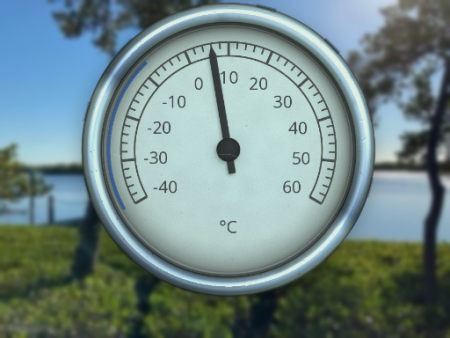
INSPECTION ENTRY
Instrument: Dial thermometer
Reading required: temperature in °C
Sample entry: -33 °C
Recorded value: 6 °C
